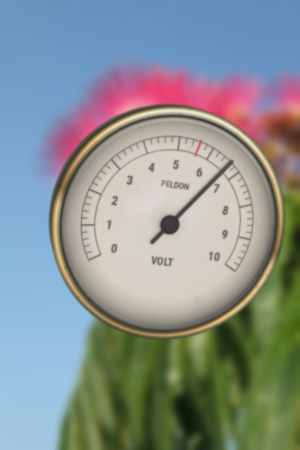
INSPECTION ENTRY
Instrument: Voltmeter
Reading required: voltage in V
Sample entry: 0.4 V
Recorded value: 6.6 V
